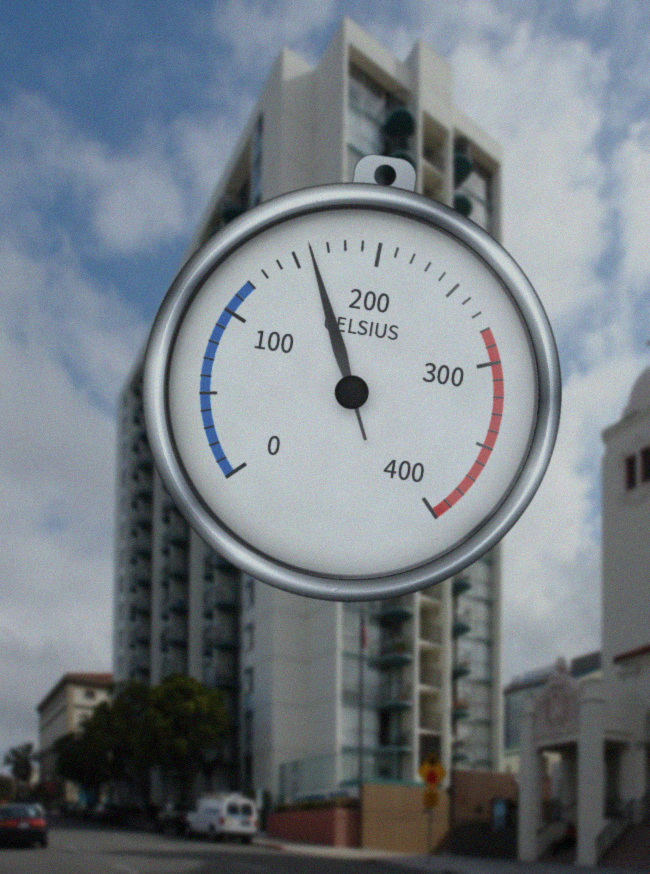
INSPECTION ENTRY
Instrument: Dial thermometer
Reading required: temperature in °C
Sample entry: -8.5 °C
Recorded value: 160 °C
